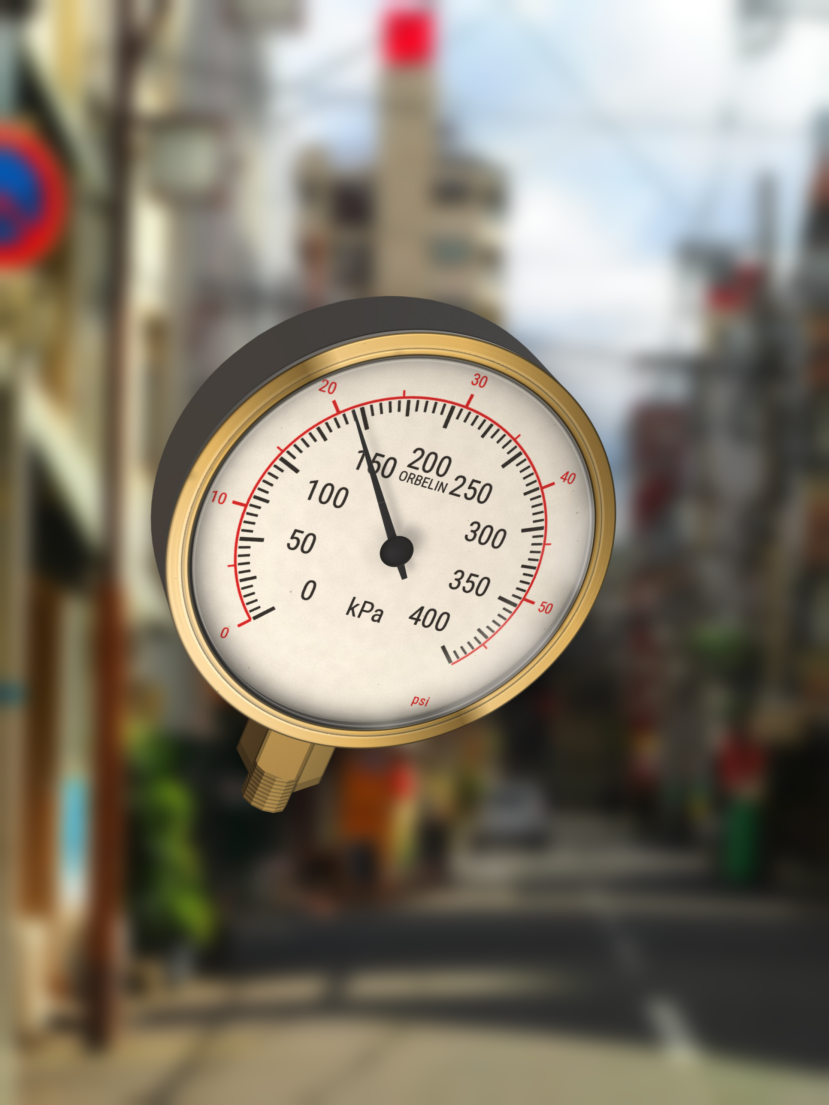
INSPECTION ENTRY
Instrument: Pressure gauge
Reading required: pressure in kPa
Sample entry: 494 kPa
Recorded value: 145 kPa
